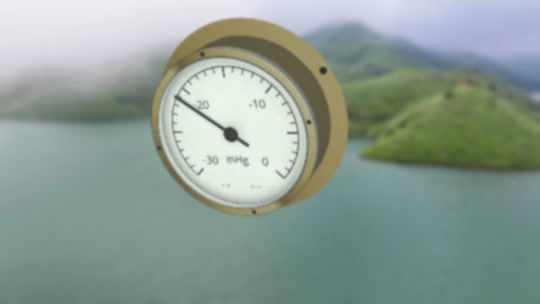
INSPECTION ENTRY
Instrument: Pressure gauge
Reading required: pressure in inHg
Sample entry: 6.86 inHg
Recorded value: -21 inHg
